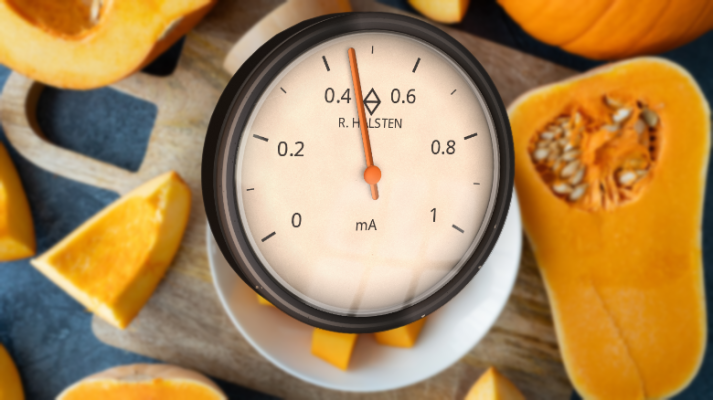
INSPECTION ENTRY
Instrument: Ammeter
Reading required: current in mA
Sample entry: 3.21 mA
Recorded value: 0.45 mA
